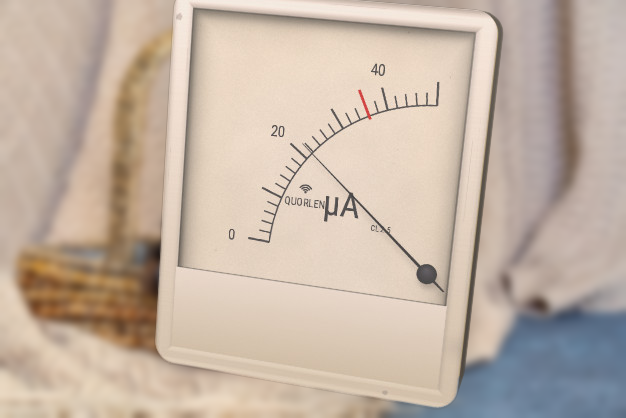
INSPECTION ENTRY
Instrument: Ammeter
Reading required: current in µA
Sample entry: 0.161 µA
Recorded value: 22 µA
